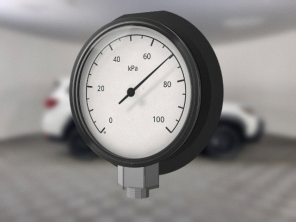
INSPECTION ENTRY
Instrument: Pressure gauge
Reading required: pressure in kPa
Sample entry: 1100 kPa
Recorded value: 70 kPa
